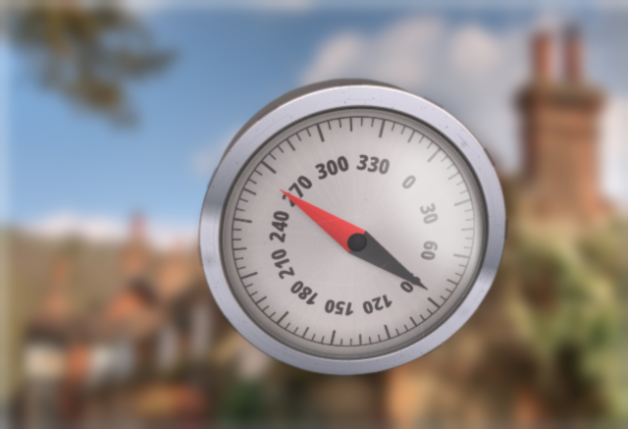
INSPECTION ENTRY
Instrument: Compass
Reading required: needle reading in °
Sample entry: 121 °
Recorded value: 265 °
